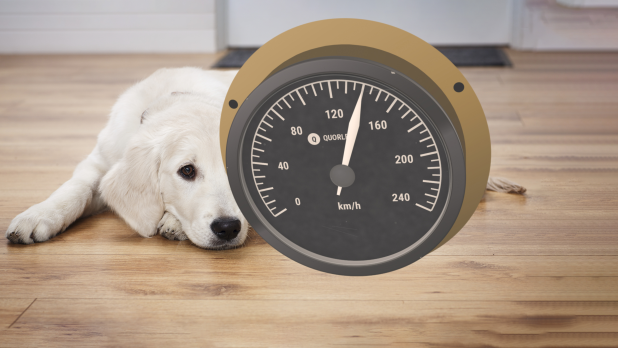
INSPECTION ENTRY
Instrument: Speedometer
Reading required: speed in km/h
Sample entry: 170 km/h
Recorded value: 140 km/h
